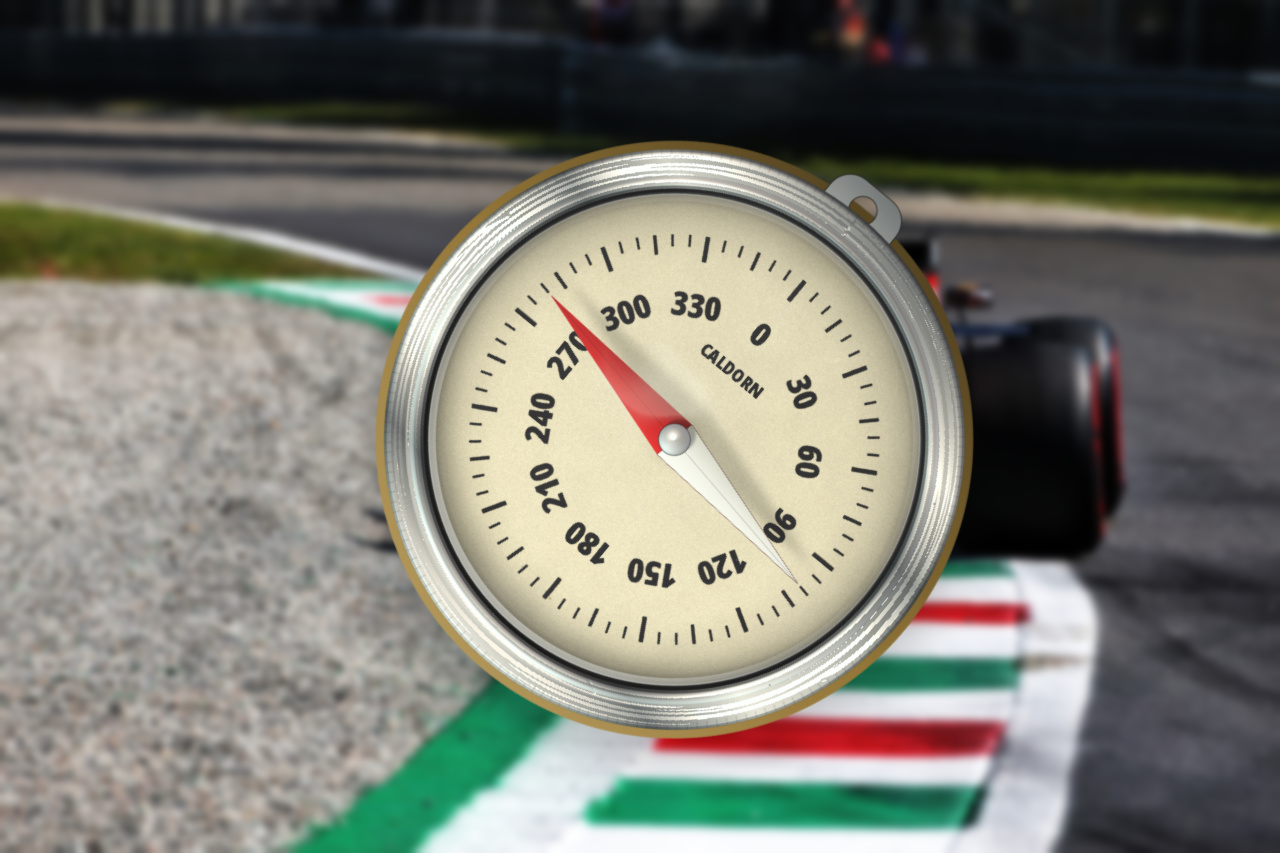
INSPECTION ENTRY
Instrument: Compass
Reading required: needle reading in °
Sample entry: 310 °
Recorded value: 280 °
